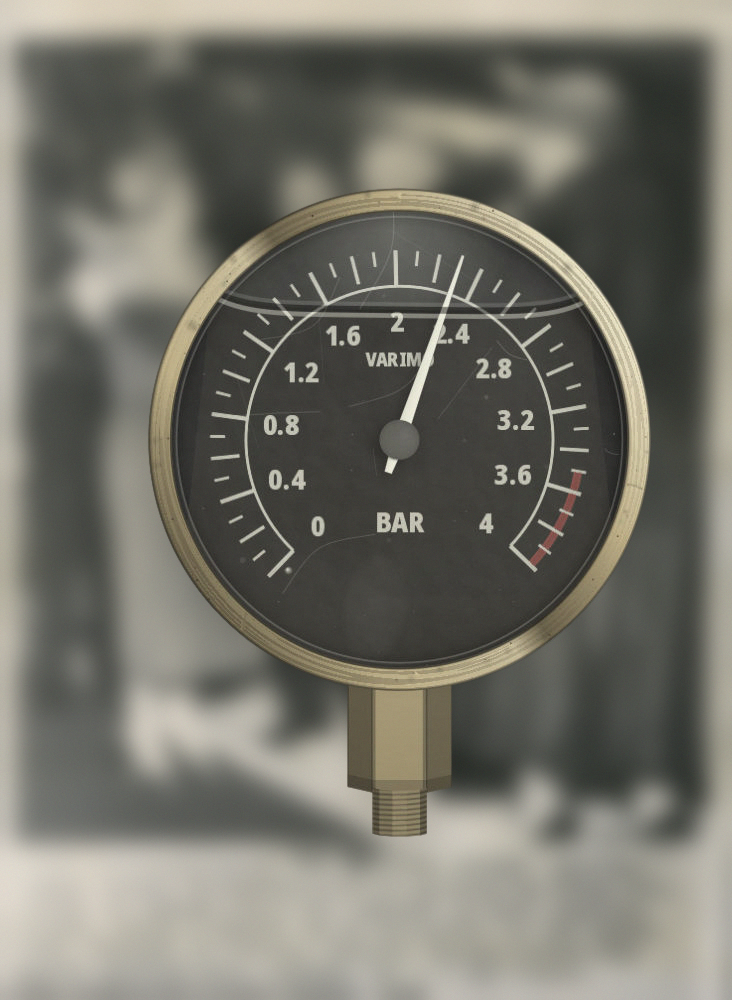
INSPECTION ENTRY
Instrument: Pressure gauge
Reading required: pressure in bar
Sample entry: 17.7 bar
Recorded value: 2.3 bar
